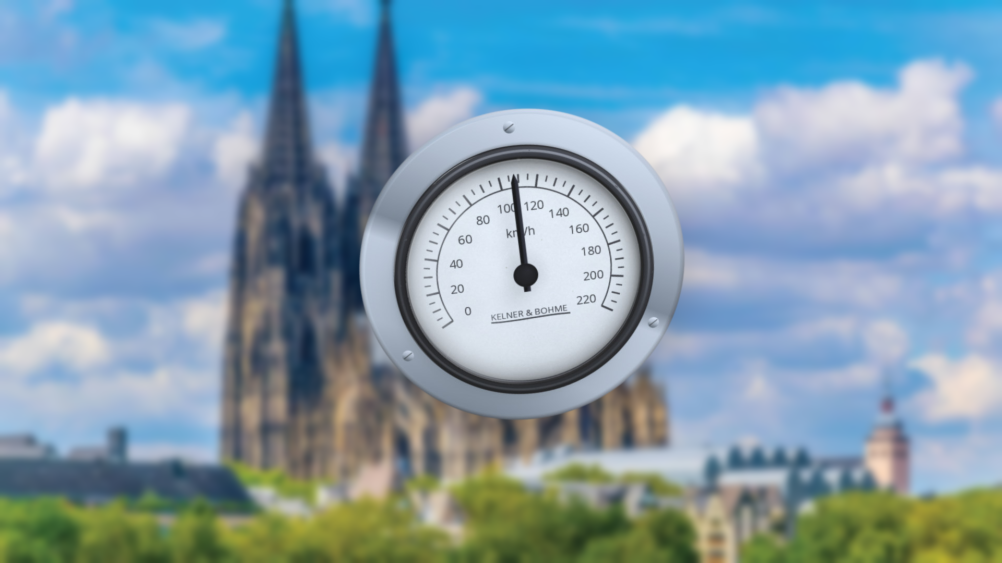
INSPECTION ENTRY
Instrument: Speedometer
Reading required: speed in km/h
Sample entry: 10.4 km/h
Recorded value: 107.5 km/h
